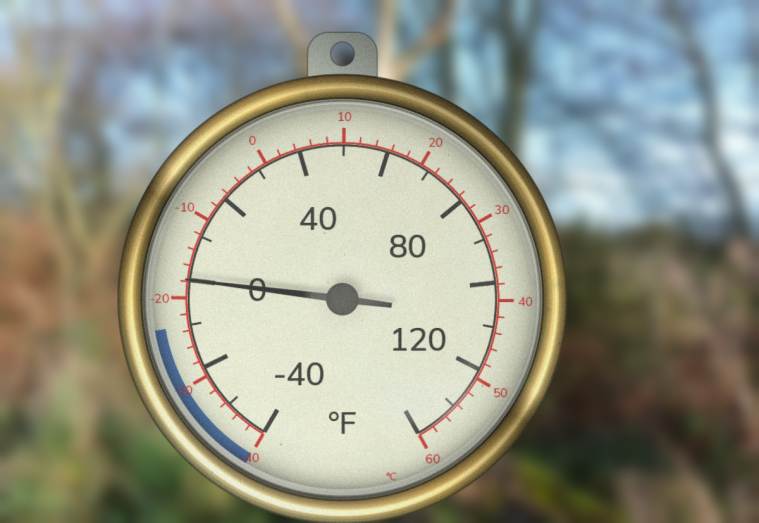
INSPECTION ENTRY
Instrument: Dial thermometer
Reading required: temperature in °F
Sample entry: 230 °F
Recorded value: 0 °F
